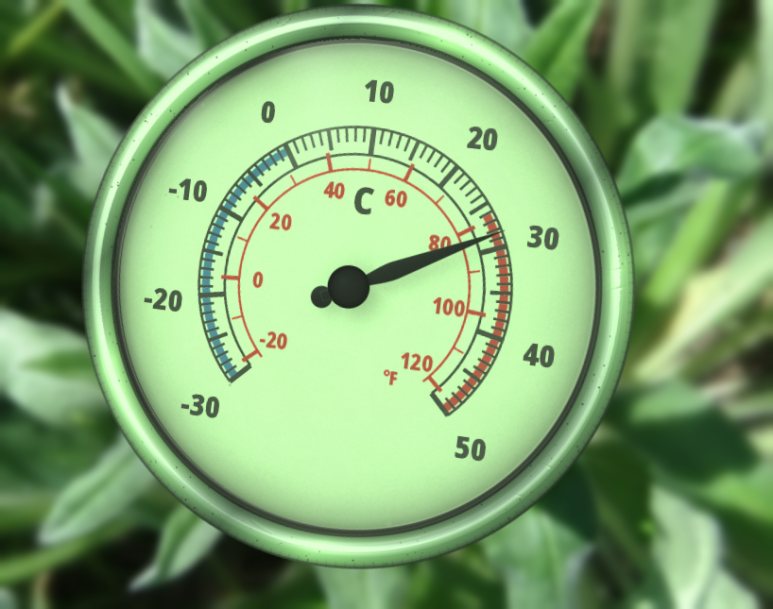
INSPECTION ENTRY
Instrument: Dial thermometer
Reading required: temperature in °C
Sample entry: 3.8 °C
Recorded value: 28.5 °C
